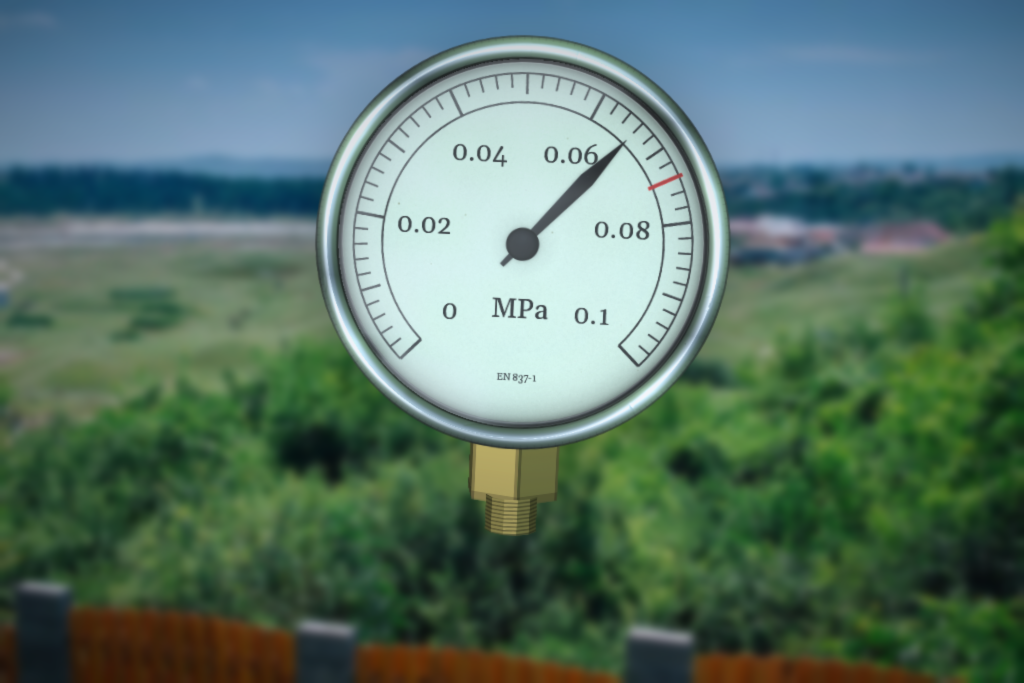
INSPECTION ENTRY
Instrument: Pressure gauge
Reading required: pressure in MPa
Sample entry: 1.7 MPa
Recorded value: 0.066 MPa
